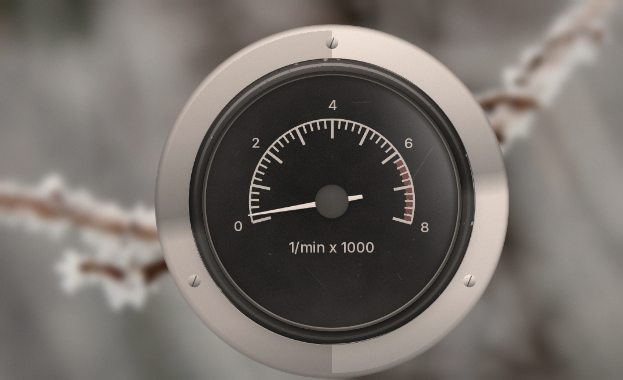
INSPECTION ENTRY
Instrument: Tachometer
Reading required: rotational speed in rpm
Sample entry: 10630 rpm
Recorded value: 200 rpm
